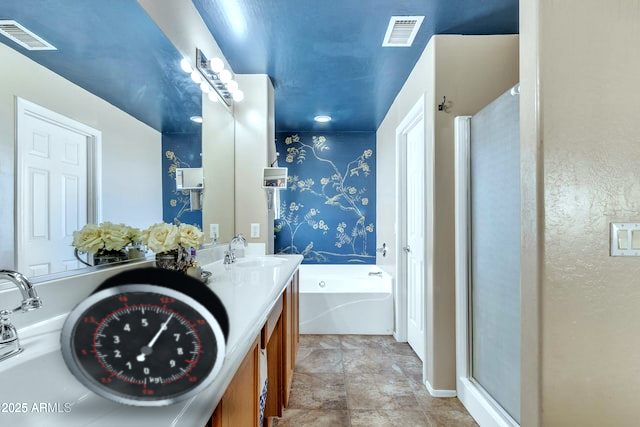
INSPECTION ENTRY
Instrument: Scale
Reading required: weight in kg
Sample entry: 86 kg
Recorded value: 6 kg
